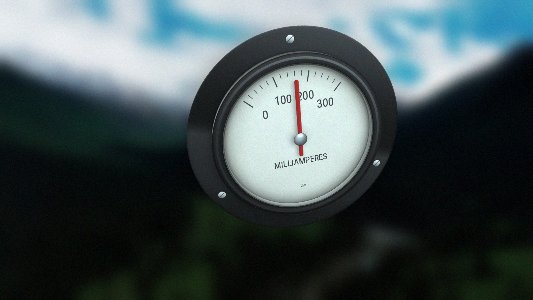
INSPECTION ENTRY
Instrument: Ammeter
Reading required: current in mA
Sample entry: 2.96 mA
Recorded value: 160 mA
